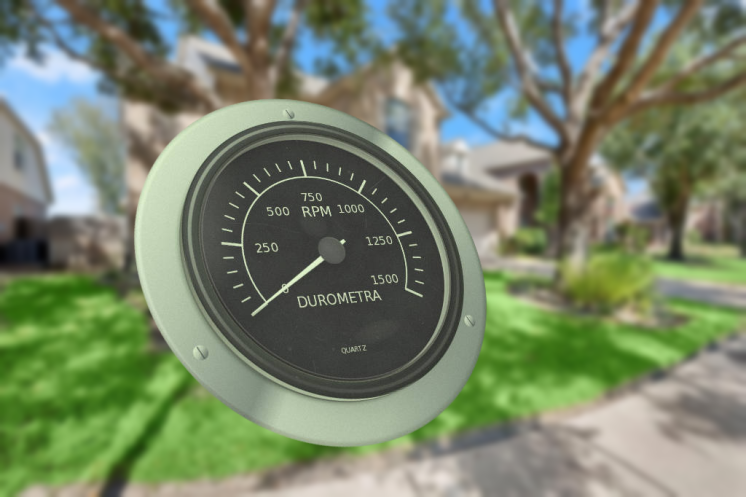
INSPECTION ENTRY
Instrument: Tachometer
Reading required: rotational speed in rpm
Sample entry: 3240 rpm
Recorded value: 0 rpm
